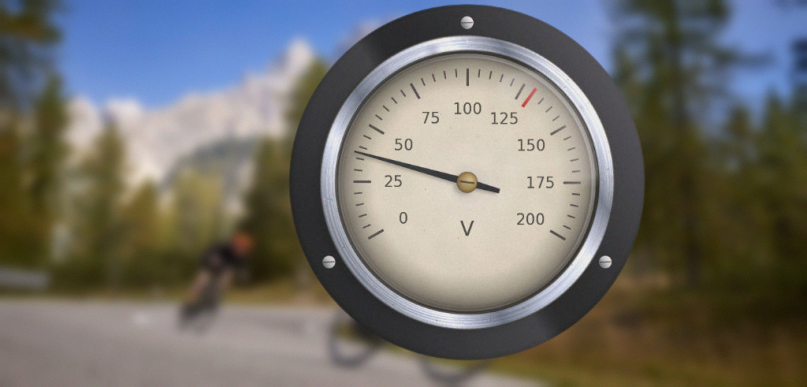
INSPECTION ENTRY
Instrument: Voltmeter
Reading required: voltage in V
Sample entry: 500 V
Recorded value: 37.5 V
